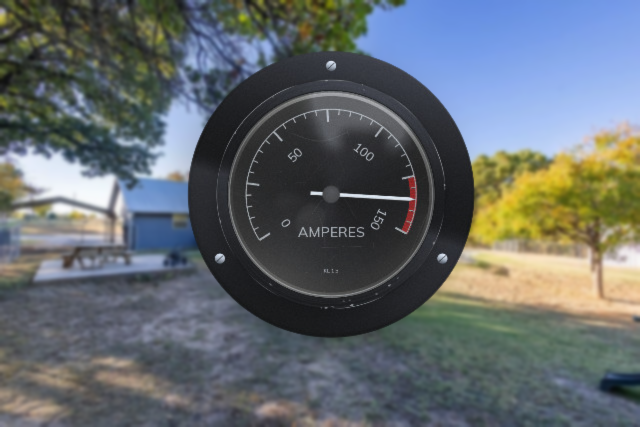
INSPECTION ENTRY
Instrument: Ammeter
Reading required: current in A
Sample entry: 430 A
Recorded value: 135 A
